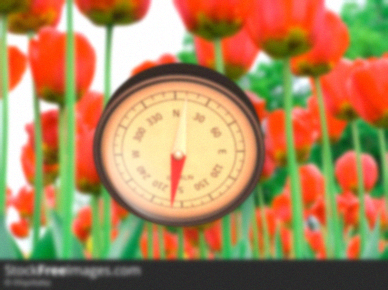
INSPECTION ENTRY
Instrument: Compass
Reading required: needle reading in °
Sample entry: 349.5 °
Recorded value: 190 °
